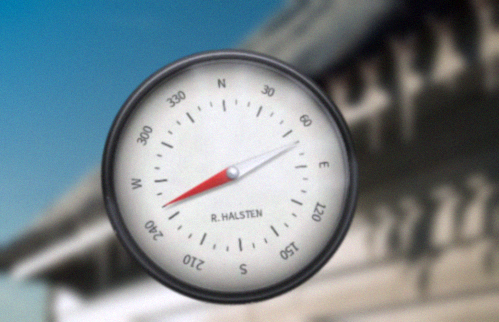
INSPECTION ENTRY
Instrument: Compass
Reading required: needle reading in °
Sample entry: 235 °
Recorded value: 250 °
